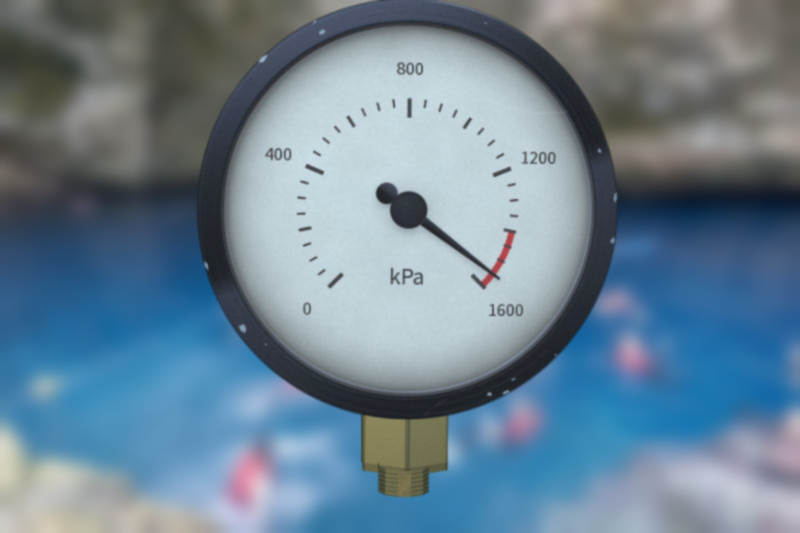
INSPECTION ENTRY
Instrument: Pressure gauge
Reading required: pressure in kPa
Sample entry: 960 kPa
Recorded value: 1550 kPa
